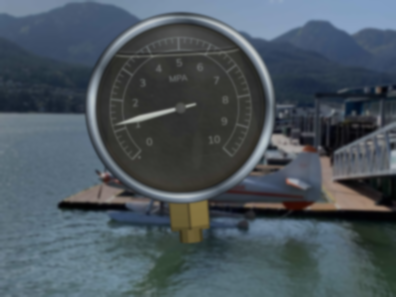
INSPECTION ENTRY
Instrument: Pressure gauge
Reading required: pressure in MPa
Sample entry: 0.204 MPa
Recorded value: 1.2 MPa
